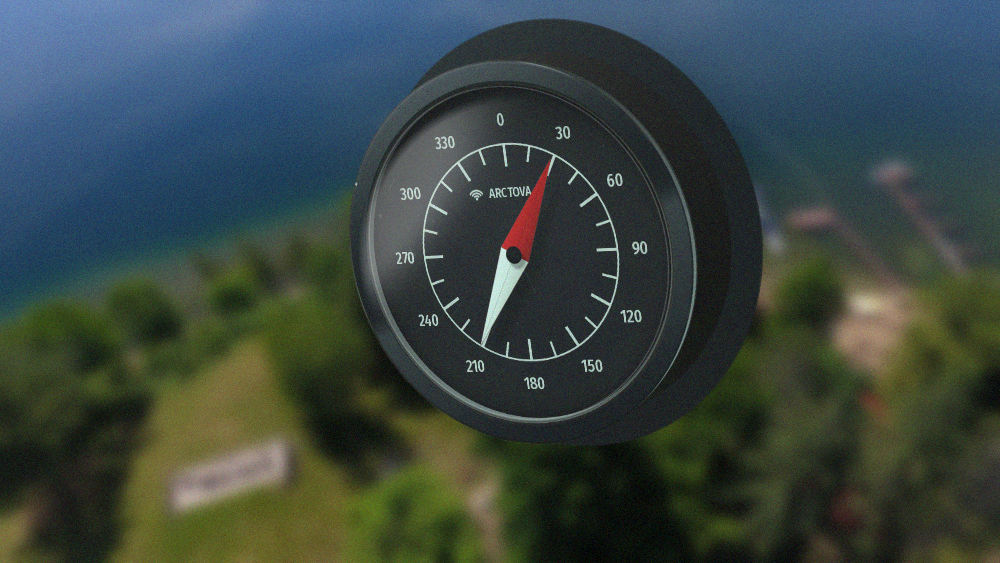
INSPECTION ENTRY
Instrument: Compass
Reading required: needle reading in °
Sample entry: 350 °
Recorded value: 30 °
